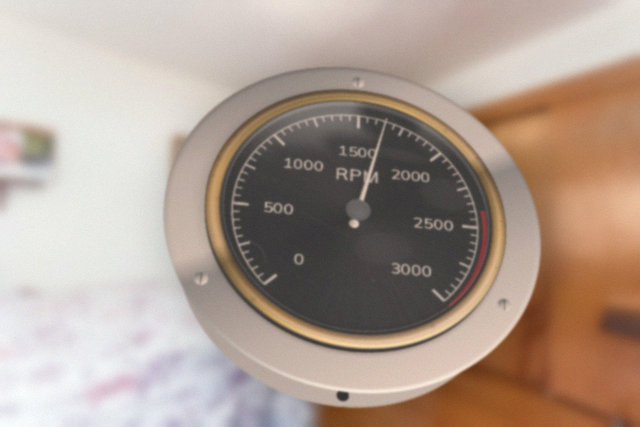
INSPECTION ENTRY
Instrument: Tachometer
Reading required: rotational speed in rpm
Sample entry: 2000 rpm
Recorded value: 1650 rpm
